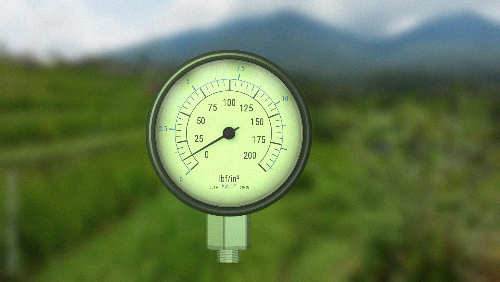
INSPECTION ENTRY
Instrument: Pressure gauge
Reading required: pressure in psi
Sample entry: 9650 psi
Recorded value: 10 psi
